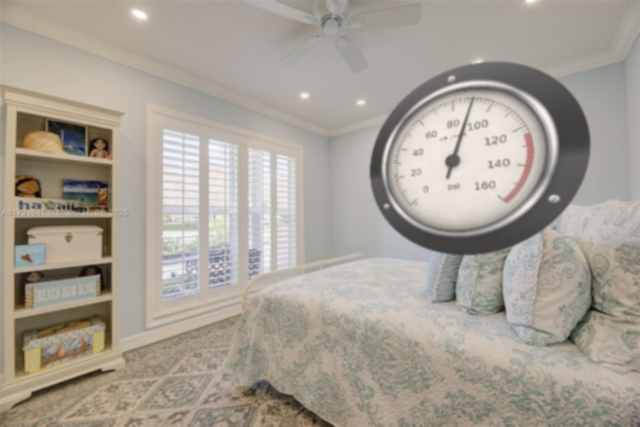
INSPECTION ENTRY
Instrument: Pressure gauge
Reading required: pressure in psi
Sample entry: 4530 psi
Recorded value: 90 psi
